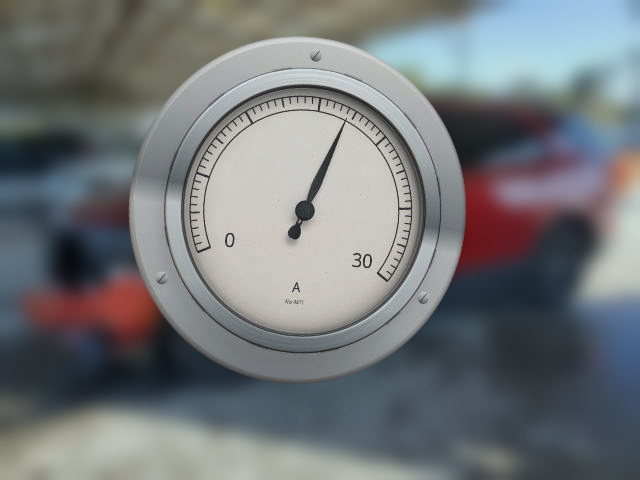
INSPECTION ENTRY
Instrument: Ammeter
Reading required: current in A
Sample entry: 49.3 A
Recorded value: 17 A
